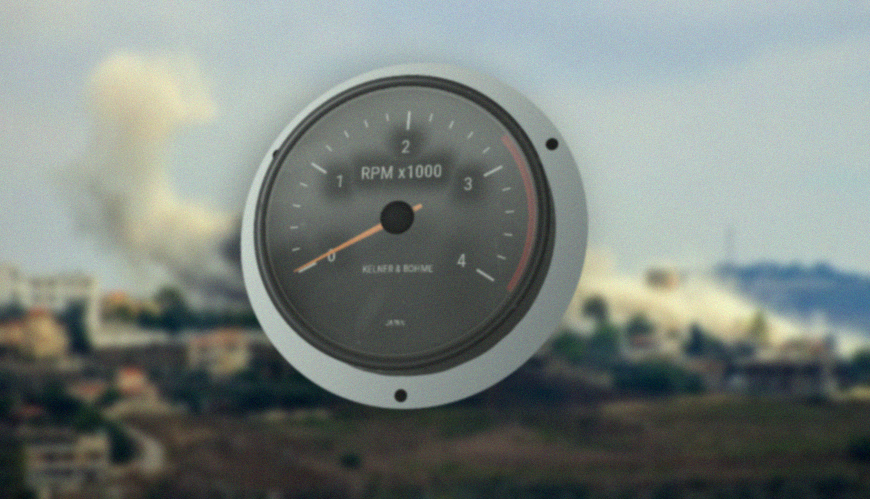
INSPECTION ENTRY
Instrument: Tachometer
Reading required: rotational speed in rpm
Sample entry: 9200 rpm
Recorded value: 0 rpm
